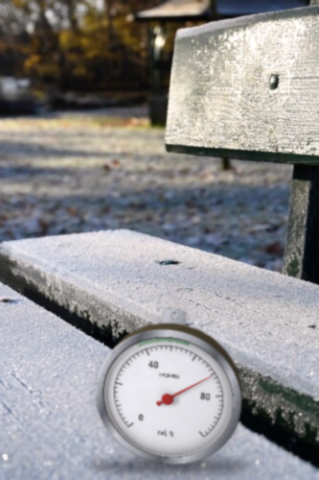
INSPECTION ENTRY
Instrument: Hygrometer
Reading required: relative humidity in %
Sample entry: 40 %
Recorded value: 70 %
